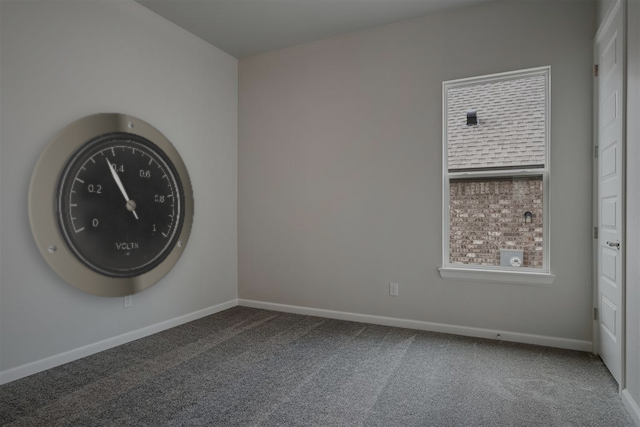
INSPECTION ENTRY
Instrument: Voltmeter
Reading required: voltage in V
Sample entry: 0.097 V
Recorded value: 0.35 V
